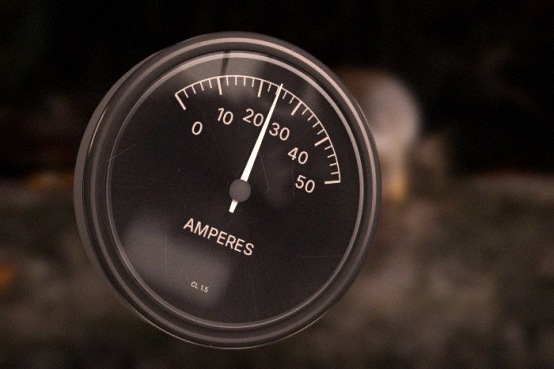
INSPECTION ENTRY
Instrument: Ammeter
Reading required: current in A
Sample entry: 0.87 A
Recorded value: 24 A
